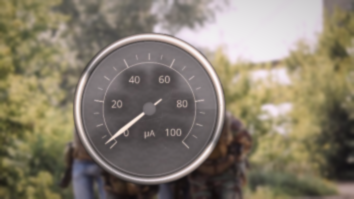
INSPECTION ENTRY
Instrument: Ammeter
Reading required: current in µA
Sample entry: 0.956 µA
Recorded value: 2.5 µA
